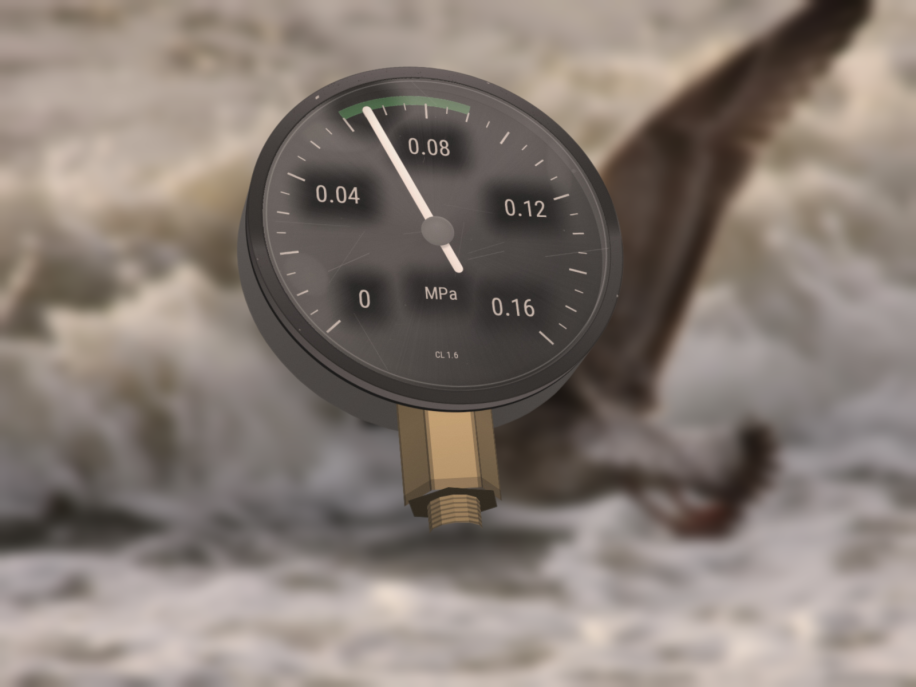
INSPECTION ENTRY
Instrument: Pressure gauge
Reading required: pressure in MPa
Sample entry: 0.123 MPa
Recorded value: 0.065 MPa
